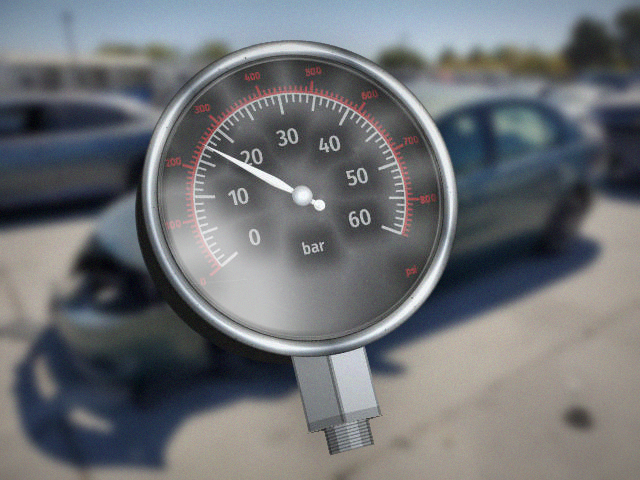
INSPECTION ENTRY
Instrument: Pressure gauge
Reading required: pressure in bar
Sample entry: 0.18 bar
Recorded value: 17 bar
